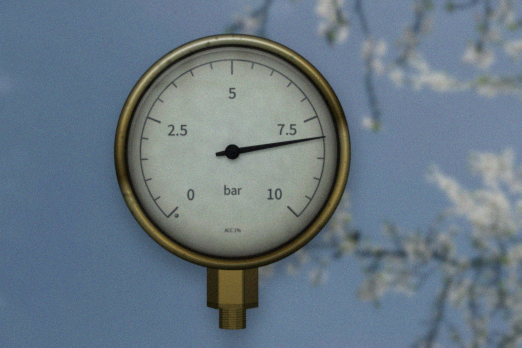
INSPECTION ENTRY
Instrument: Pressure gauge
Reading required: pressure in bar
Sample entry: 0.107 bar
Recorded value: 8 bar
